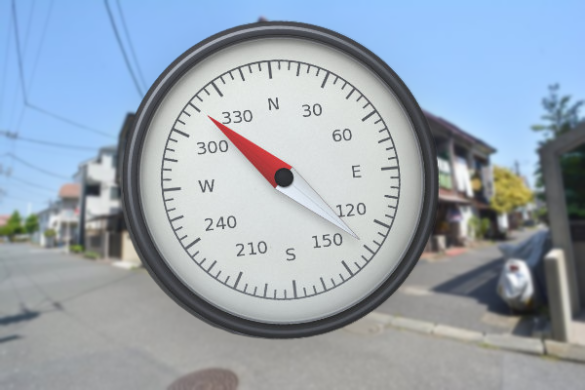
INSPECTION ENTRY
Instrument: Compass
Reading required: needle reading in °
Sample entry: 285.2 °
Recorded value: 315 °
